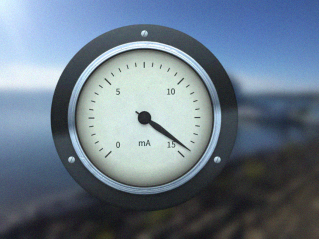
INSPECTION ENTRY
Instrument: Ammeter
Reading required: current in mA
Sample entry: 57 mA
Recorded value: 14.5 mA
